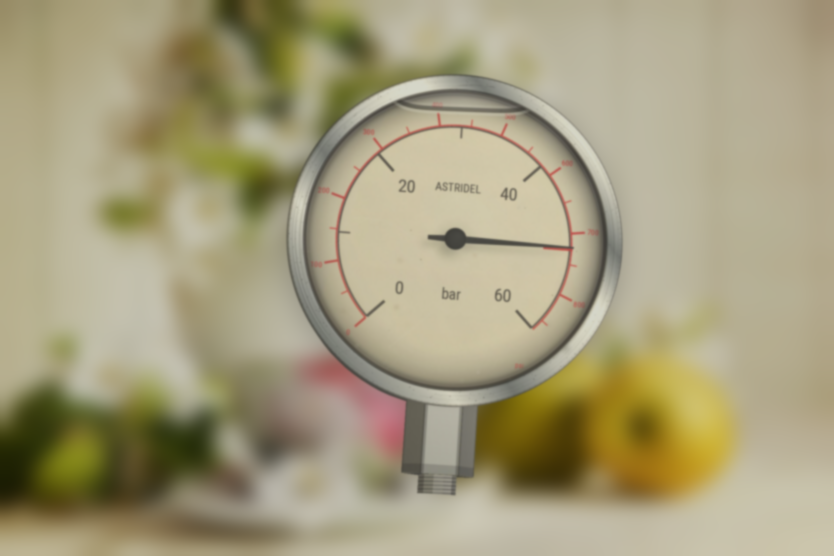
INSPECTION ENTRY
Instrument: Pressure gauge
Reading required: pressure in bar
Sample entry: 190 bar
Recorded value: 50 bar
